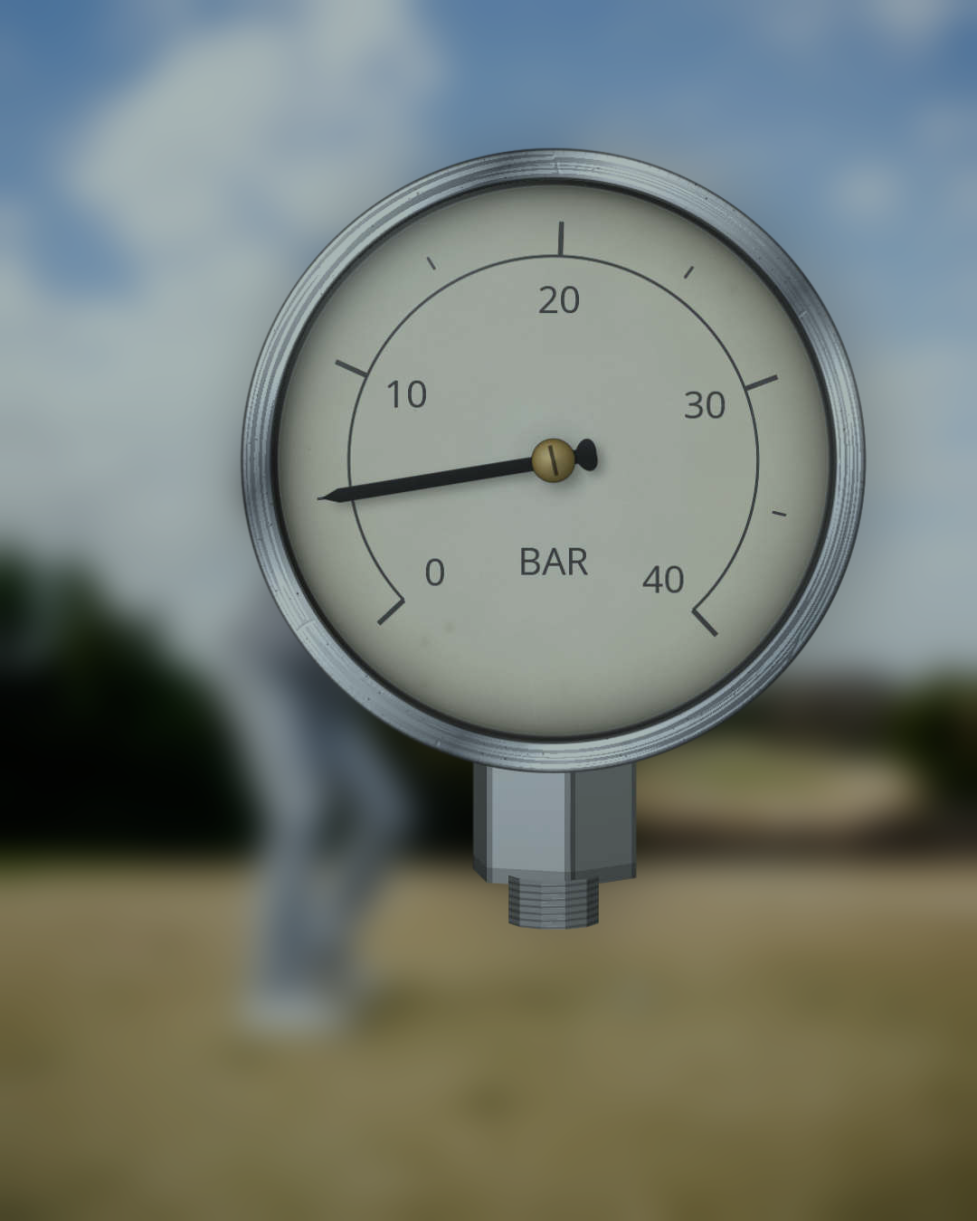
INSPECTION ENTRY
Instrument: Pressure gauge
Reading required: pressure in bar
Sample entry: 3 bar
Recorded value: 5 bar
